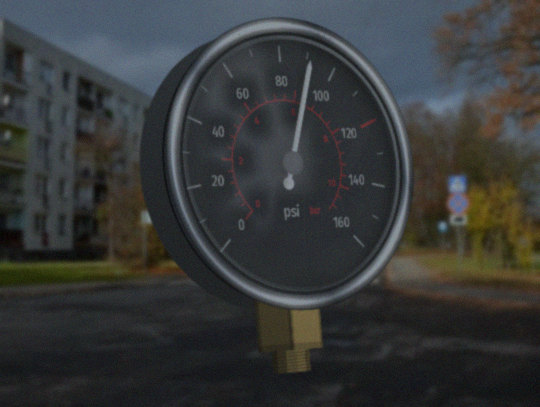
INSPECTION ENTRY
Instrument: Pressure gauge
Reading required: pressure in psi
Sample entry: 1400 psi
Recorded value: 90 psi
